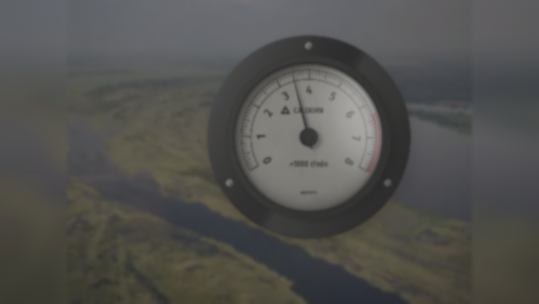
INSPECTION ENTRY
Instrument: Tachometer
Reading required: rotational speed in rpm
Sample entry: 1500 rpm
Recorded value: 3500 rpm
